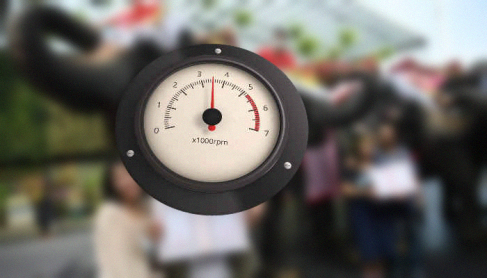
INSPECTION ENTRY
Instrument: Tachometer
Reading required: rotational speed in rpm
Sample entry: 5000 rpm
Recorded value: 3500 rpm
